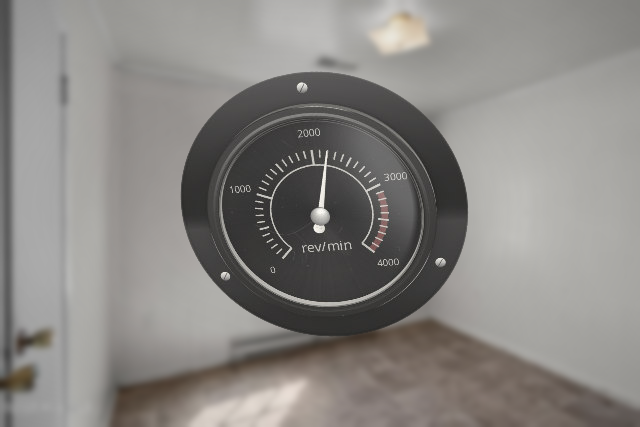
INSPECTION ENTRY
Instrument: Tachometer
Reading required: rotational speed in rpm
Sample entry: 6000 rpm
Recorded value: 2200 rpm
